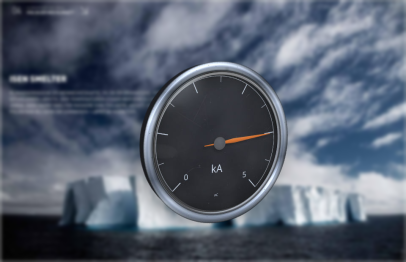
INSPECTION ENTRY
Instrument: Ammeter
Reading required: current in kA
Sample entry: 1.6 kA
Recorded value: 4 kA
